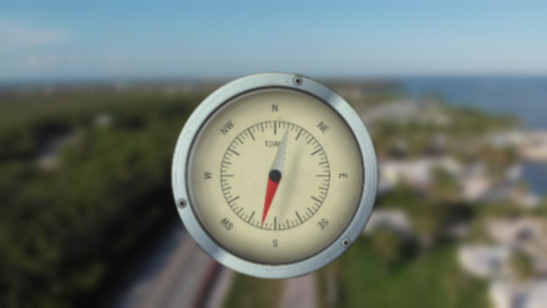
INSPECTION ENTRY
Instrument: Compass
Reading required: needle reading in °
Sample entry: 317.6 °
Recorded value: 195 °
